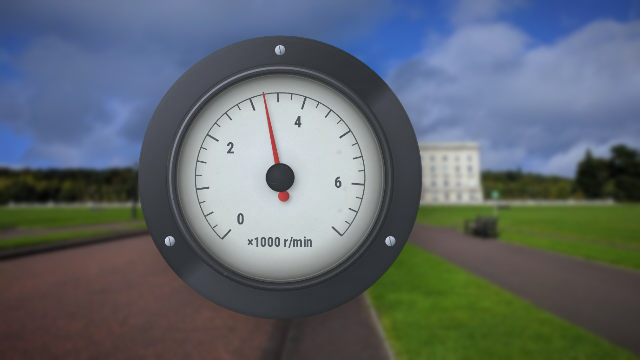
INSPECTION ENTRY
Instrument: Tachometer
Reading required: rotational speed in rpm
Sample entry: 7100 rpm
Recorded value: 3250 rpm
